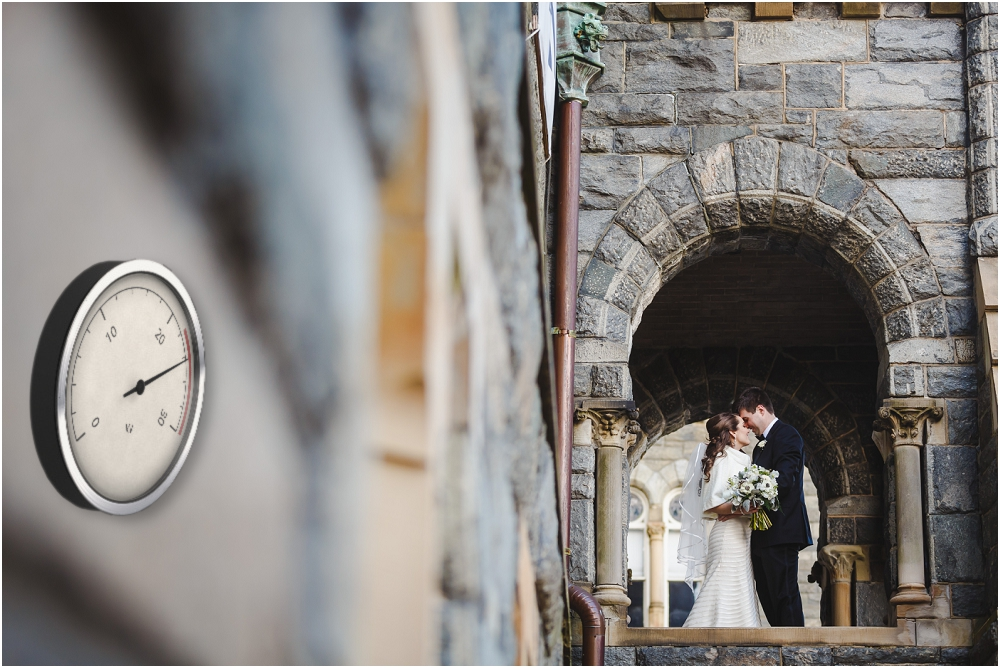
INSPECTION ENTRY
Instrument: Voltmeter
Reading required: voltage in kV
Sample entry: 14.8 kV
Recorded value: 24 kV
